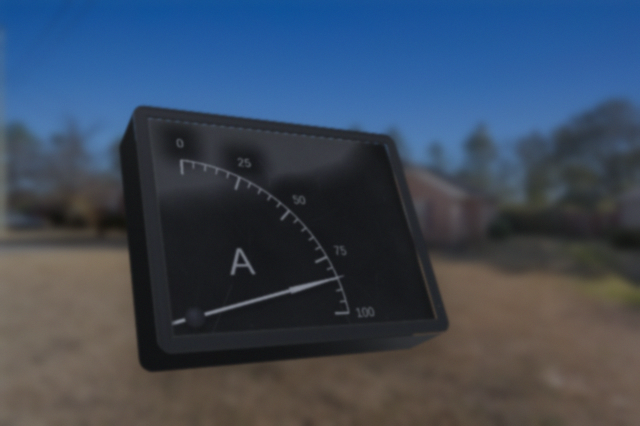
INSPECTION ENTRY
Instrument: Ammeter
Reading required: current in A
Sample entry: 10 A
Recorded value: 85 A
